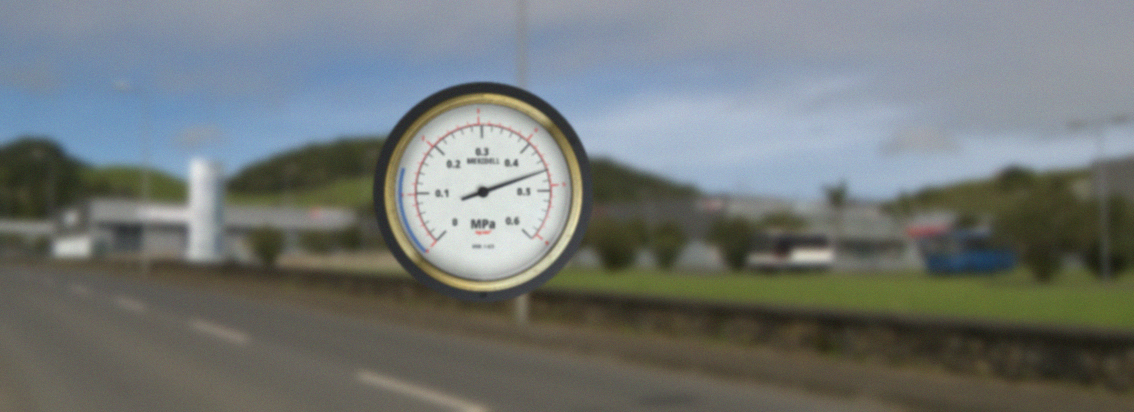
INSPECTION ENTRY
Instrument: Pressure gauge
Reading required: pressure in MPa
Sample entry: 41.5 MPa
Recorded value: 0.46 MPa
